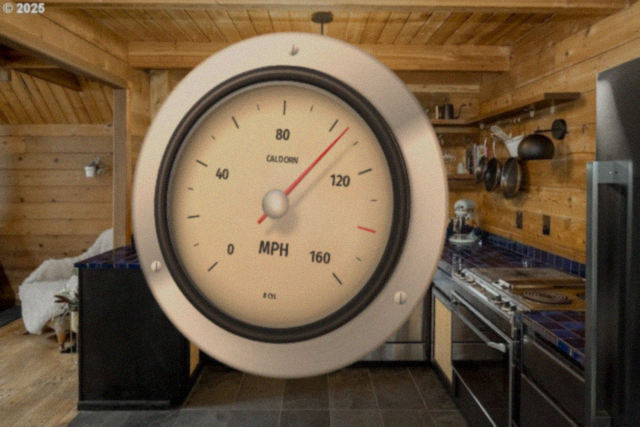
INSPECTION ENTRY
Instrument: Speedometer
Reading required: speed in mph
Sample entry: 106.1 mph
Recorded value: 105 mph
